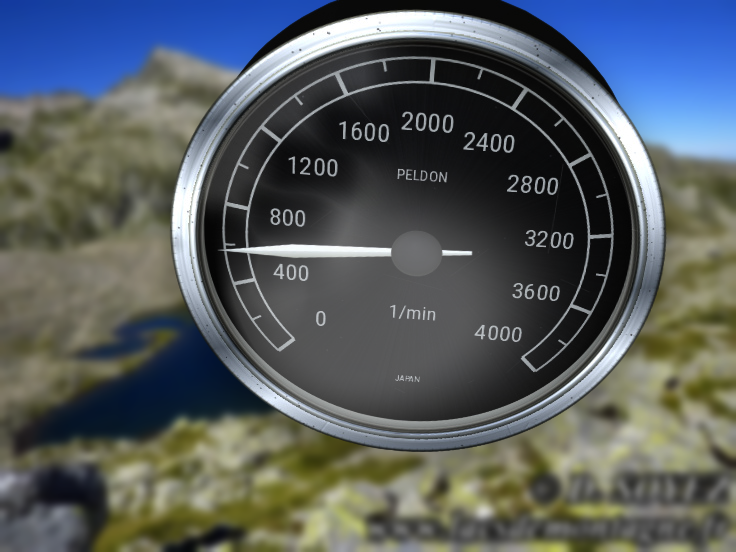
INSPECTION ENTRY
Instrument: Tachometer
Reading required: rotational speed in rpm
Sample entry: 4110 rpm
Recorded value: 600 rpm
